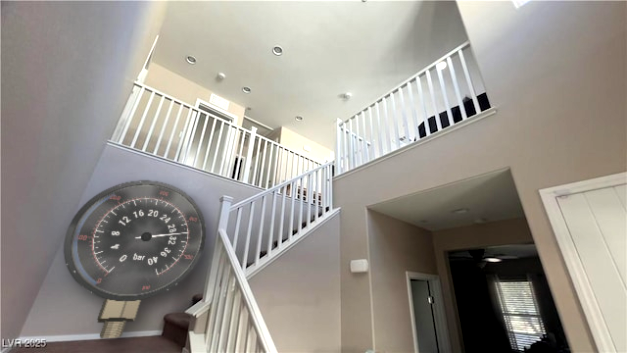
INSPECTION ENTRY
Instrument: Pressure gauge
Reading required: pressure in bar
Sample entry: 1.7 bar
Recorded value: 30 bar
